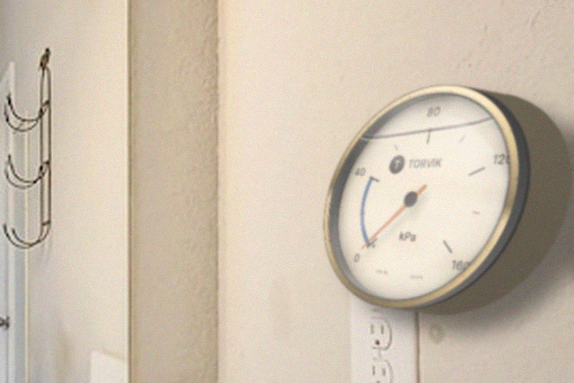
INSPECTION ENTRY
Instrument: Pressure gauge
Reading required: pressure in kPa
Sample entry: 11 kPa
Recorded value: 0 kPa
